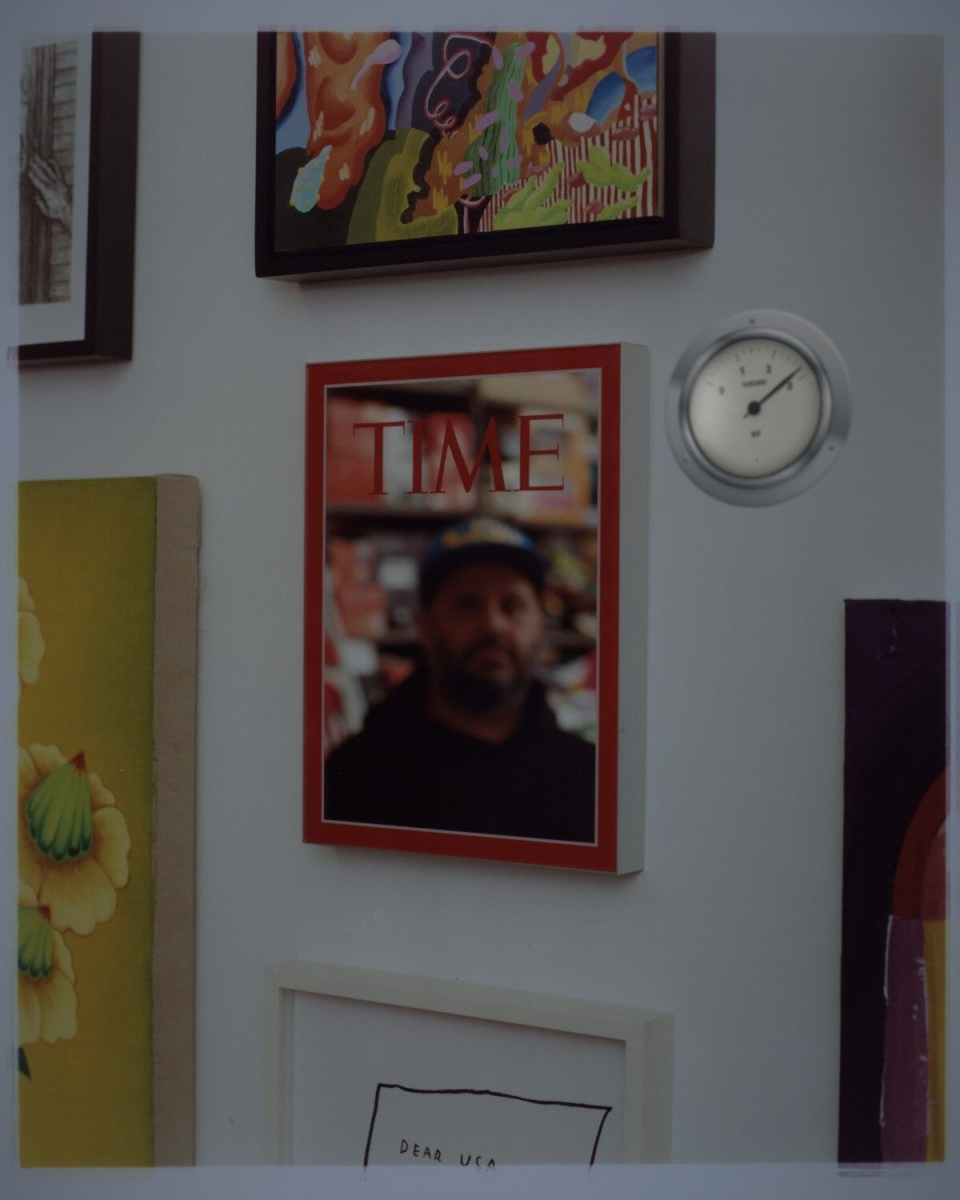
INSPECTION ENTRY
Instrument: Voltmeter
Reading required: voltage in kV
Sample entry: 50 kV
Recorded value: 2.8 kV
